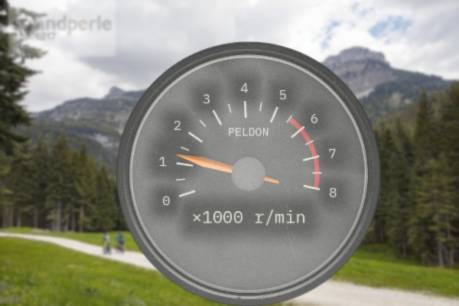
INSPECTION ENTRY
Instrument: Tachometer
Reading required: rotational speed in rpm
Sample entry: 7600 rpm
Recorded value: 1250 rpm
